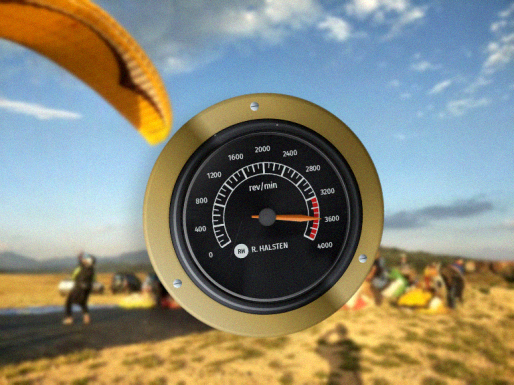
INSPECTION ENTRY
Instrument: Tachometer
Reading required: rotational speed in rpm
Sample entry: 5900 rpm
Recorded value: 3600 rpm
